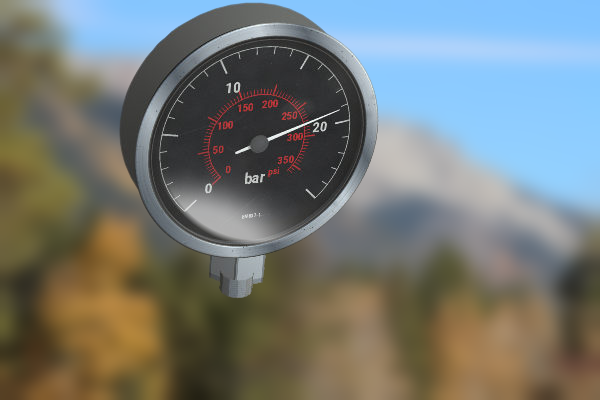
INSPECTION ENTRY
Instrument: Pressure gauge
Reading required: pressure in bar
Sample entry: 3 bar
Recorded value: 19 bar
